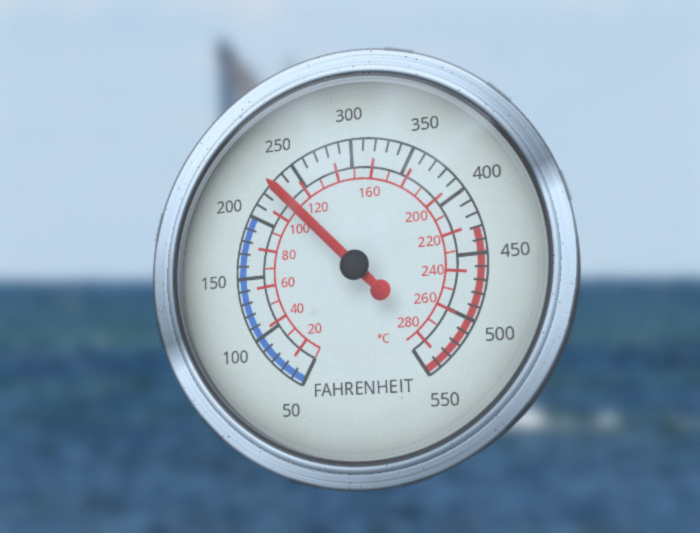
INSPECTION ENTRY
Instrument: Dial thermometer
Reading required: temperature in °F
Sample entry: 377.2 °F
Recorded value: 230 °F
